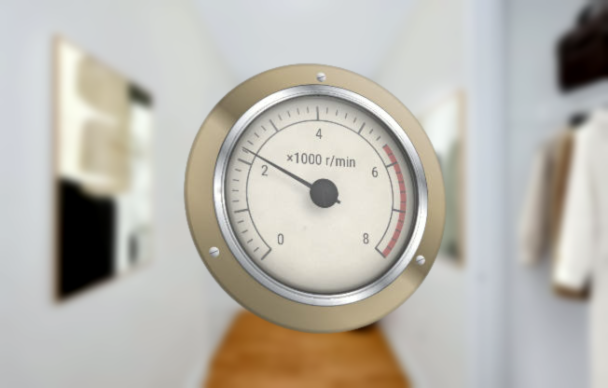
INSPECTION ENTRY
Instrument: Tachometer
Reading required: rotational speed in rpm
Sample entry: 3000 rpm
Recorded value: 2200 rpm
